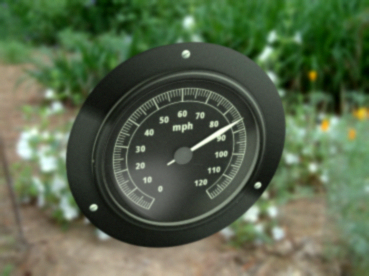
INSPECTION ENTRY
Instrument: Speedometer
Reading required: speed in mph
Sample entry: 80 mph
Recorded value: 85 mph
